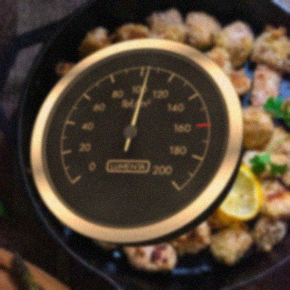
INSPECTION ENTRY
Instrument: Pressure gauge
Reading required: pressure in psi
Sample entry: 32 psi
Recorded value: 105 psi
